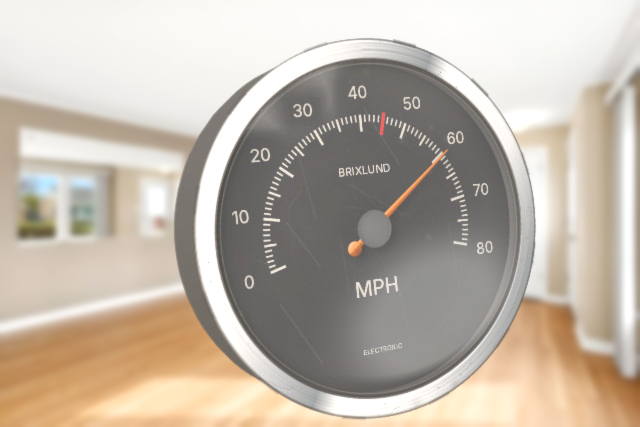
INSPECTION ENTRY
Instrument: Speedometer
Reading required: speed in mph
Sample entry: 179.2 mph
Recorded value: 60 mph
